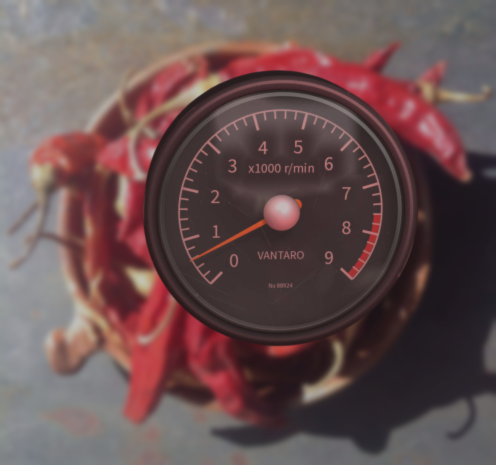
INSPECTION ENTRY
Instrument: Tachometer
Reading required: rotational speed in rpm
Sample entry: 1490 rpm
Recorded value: 600 rpm
